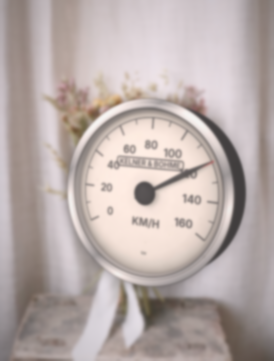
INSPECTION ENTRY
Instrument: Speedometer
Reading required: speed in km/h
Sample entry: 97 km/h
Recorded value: 120 km/h
